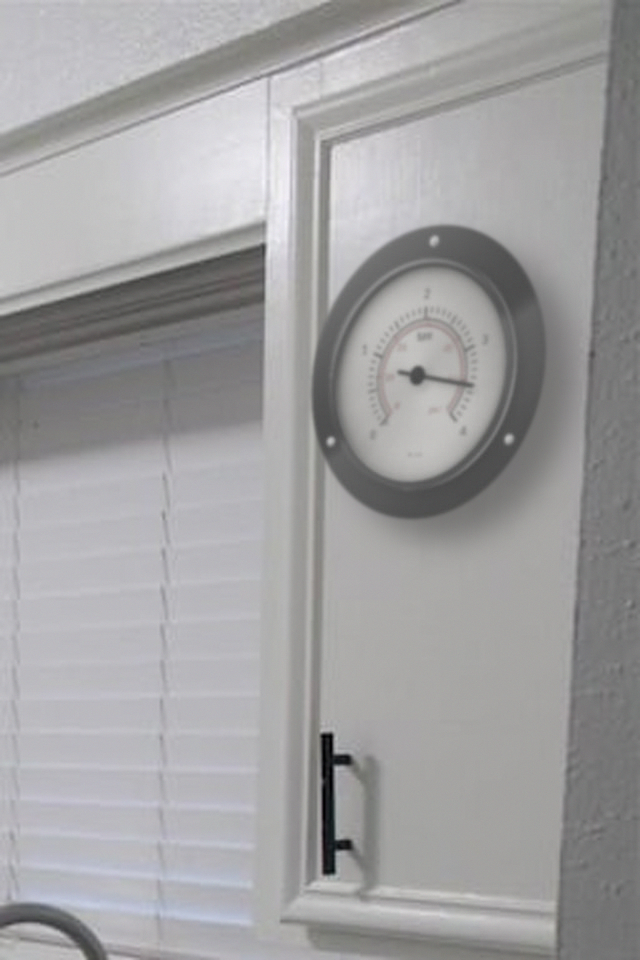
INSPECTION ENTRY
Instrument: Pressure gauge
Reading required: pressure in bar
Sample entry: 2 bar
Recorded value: 3.5 bar
